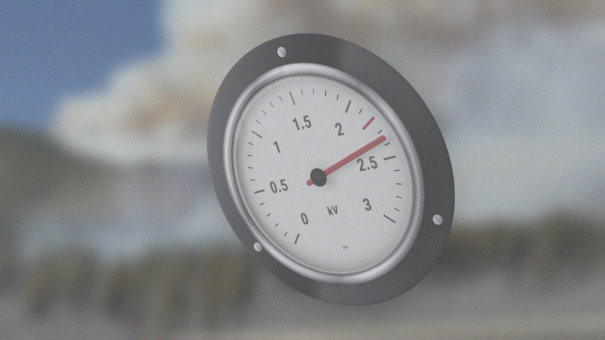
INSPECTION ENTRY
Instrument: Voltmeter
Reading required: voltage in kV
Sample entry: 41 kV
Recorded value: 2.35 kV
